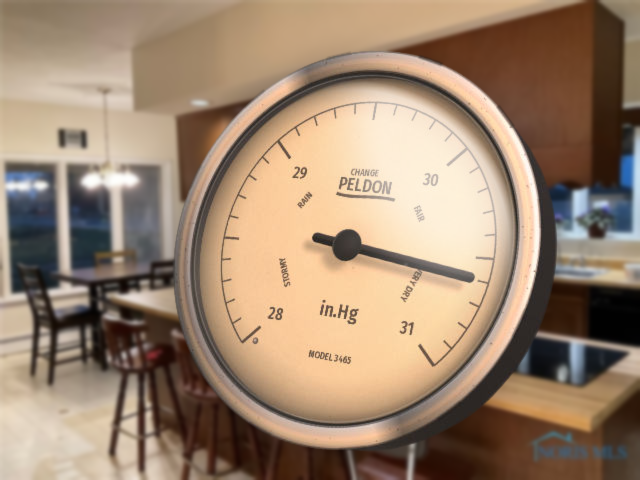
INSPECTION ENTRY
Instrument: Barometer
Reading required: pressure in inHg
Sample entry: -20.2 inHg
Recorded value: 30.6 inHg
